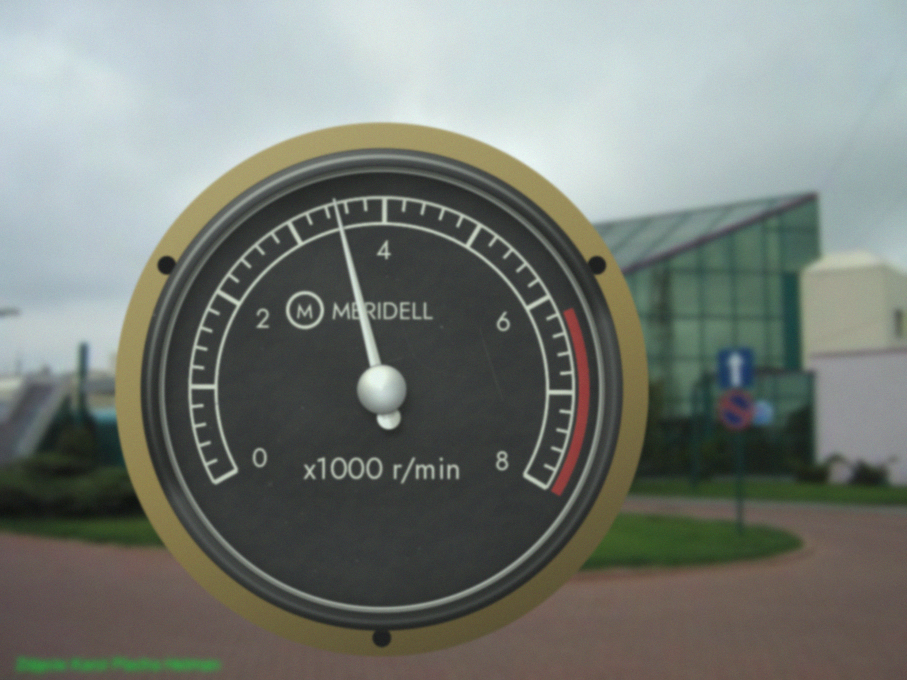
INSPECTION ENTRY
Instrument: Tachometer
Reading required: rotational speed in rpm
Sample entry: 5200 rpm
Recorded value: 3500 rpm
